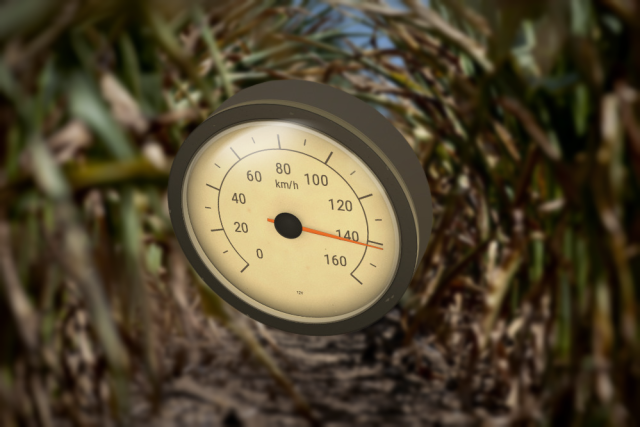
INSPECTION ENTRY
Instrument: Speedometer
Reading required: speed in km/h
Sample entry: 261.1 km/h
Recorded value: 140 km/h
